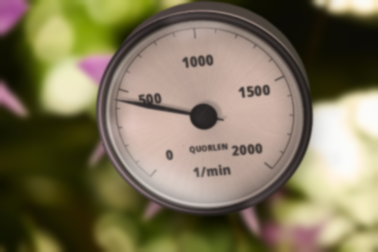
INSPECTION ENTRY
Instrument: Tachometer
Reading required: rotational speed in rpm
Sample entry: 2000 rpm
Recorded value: 450 rpm
